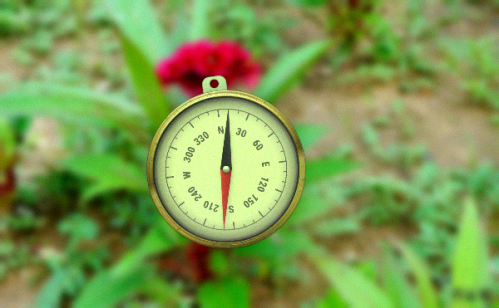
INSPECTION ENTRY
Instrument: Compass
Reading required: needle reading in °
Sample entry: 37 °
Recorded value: 190 °
